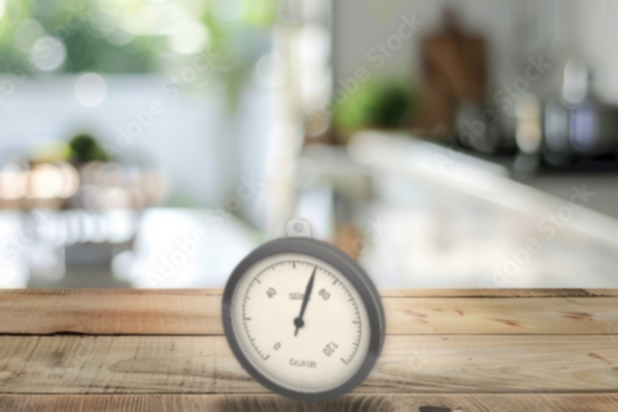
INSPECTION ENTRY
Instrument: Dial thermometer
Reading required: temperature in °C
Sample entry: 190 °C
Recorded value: 70 °C
